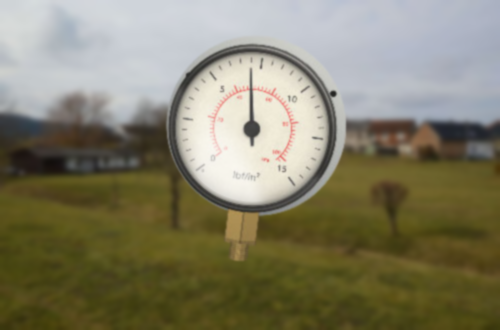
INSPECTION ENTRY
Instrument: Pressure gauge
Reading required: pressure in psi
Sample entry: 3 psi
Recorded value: 7 psi
